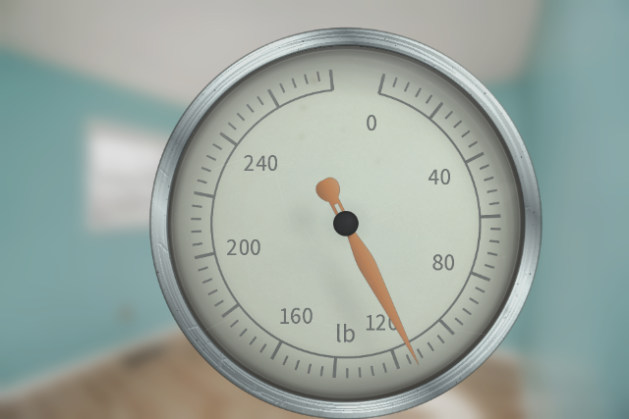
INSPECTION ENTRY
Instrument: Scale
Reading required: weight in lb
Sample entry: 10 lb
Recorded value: 114 lb
